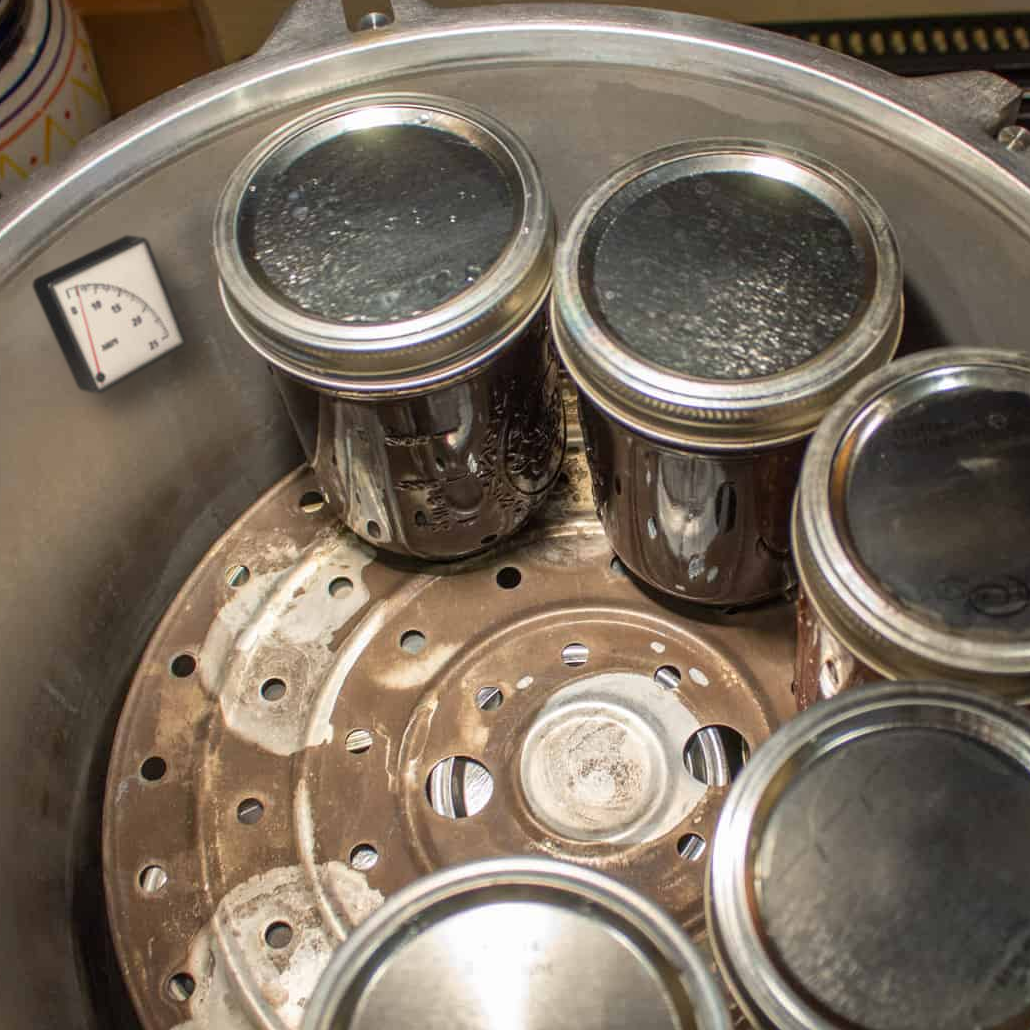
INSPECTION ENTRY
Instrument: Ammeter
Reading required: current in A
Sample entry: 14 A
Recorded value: 5 A
